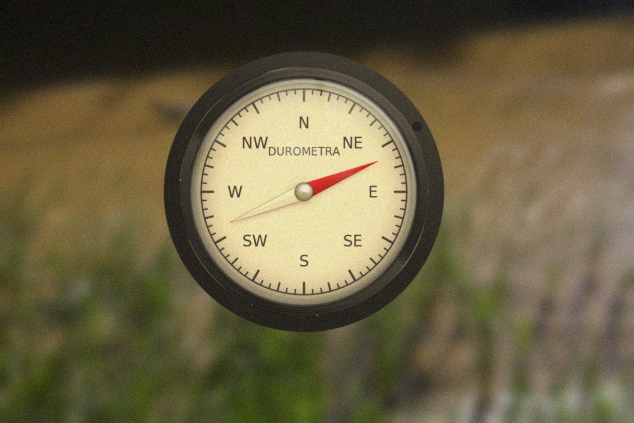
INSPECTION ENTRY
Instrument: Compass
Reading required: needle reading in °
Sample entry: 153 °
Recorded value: 67.5 °
